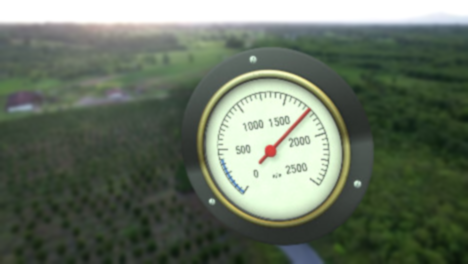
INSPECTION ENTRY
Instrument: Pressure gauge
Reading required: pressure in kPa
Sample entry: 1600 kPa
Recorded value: 1750 kPa
